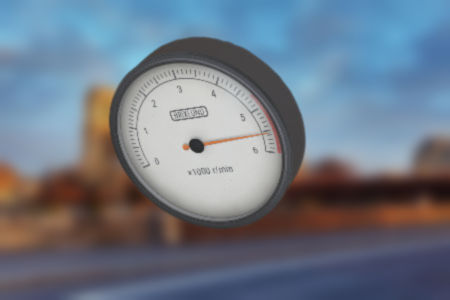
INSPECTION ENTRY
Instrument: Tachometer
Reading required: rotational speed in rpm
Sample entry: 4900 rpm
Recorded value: 5500 rpm
